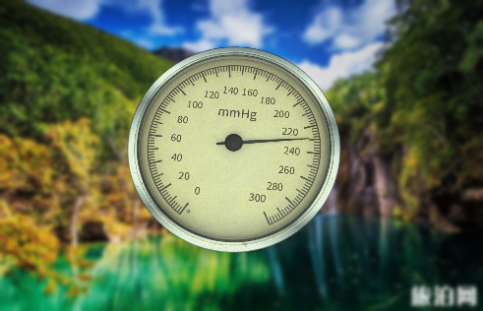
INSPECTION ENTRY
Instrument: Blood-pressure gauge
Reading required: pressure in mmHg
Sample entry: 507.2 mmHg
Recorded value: 230 mmHg
